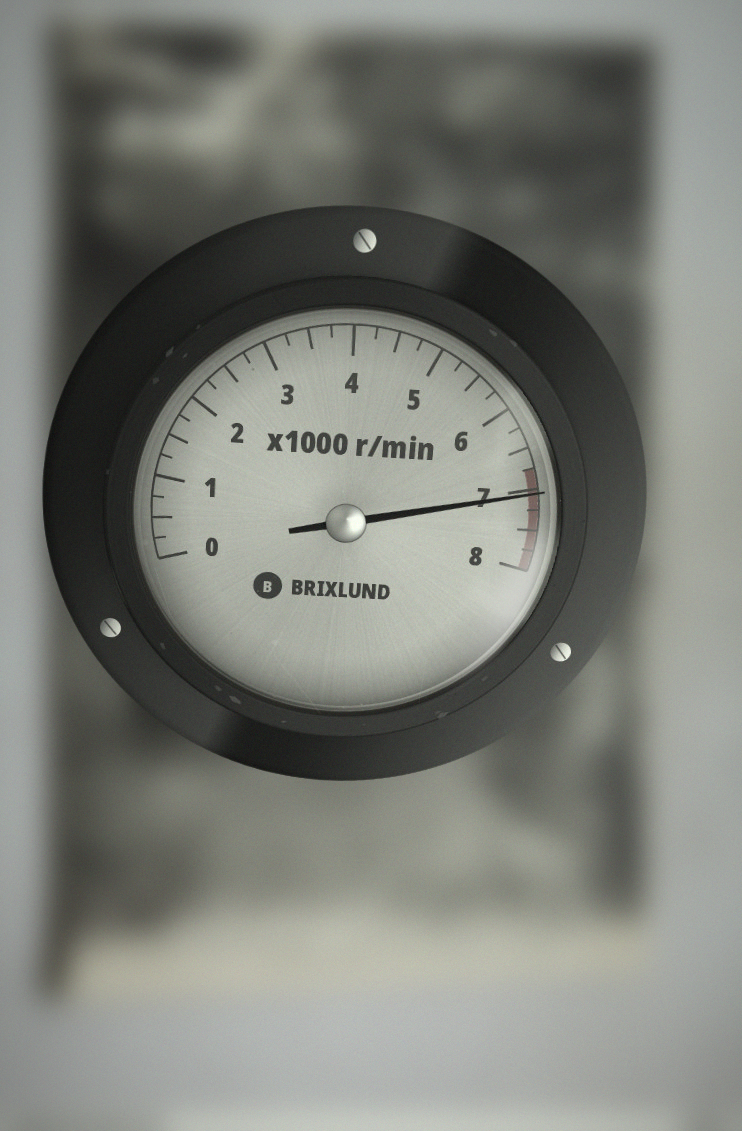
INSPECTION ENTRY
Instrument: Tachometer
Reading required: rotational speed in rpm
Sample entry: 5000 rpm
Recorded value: 7000 rpm
